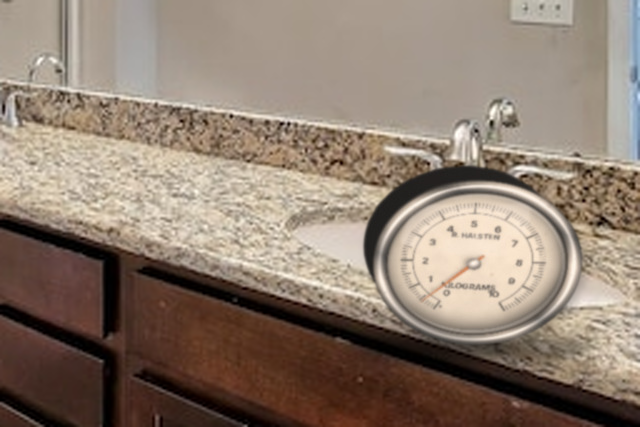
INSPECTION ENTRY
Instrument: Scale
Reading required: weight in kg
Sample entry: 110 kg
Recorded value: 0.5 kg
